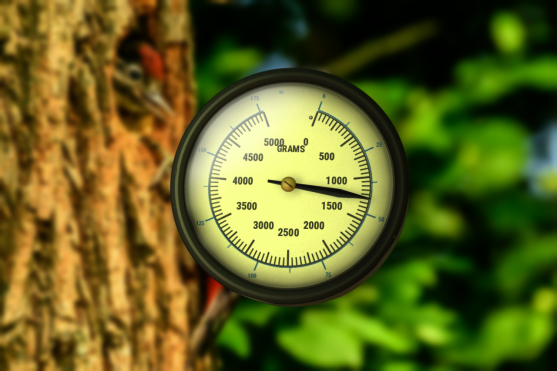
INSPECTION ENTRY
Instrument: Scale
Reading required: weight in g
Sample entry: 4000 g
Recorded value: 1250 g
